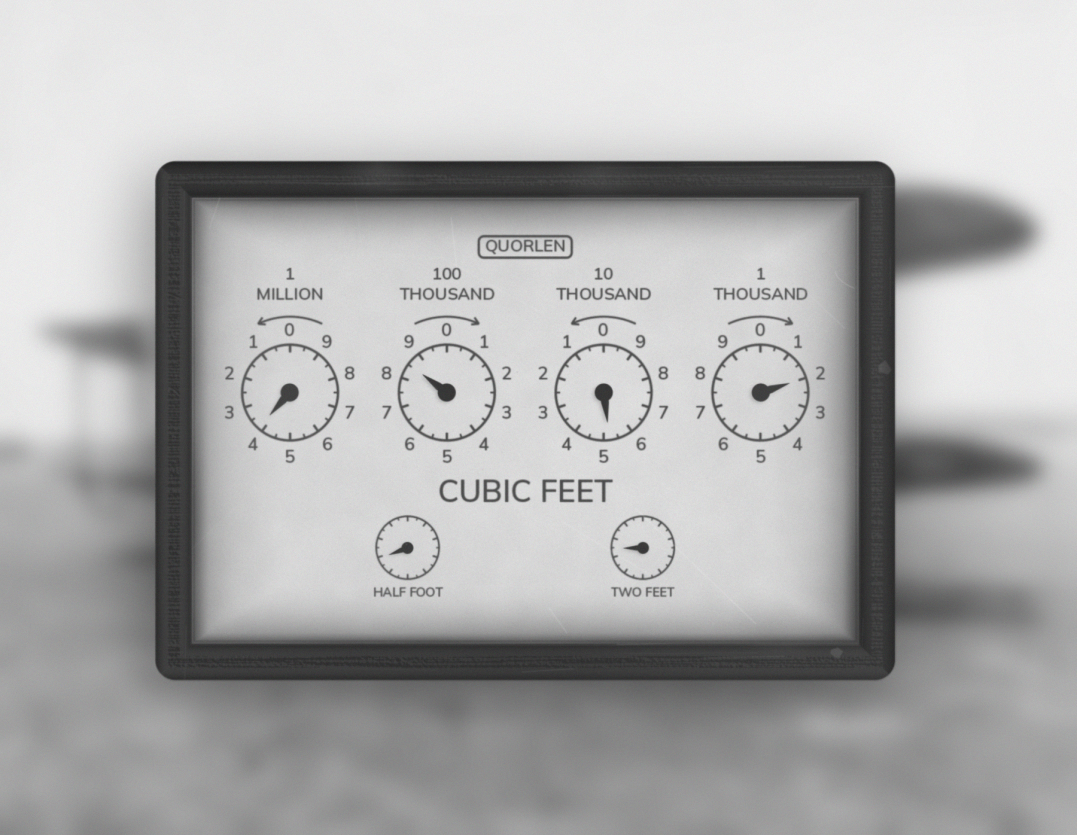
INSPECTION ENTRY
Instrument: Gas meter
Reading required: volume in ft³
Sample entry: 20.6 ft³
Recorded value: 385200 ft³
